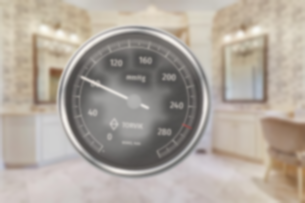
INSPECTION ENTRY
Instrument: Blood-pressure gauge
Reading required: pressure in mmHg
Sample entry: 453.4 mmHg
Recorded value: 80 mmHg
